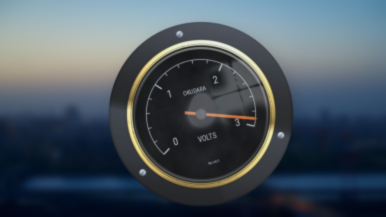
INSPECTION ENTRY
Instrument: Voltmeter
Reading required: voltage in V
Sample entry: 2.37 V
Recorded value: 2.9 V
